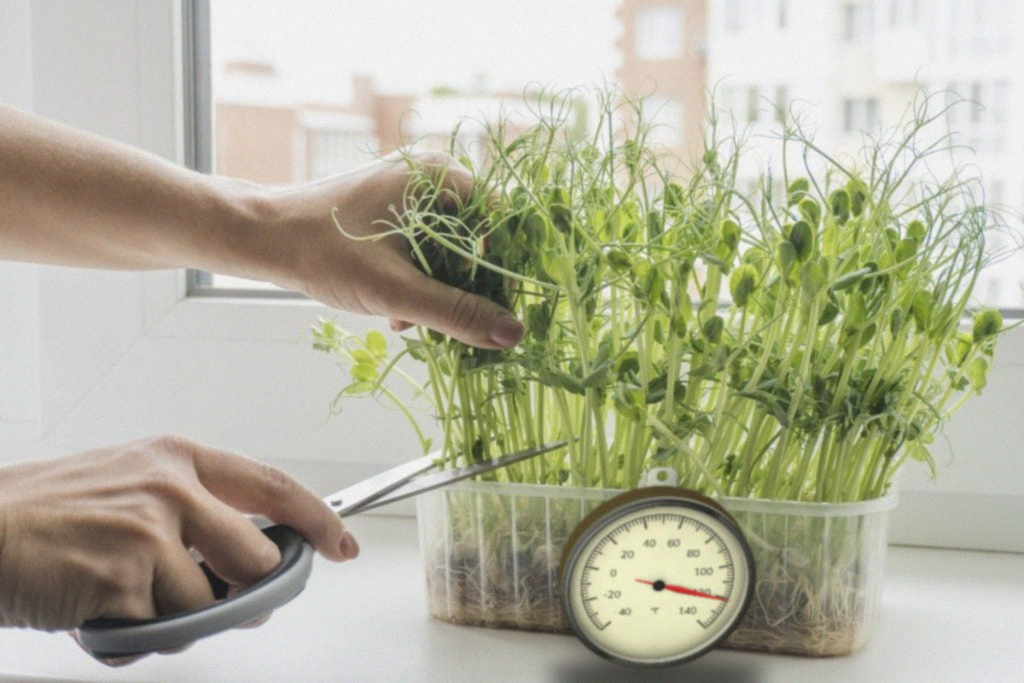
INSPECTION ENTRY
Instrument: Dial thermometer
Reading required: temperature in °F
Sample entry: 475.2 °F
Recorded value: 120 °F
